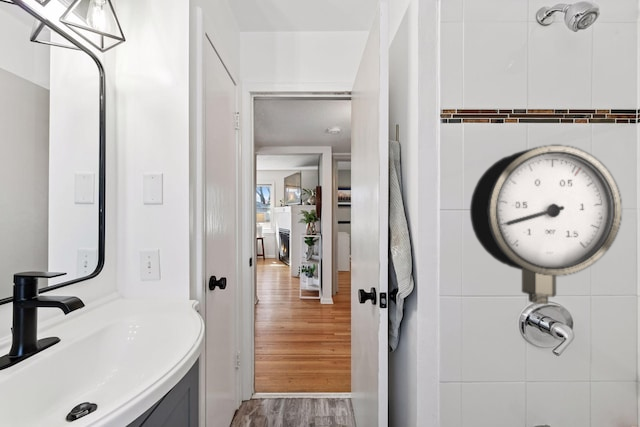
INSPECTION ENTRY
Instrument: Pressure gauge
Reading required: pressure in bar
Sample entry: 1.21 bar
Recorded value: -0.75 bar
